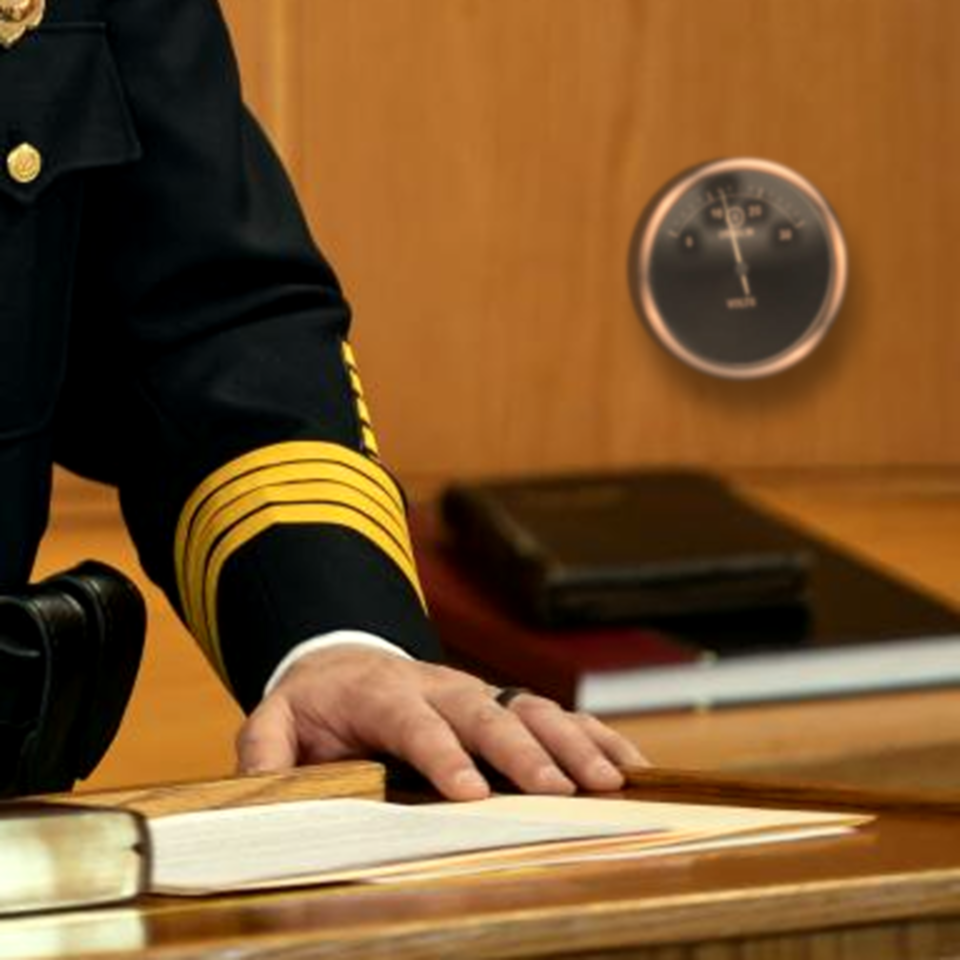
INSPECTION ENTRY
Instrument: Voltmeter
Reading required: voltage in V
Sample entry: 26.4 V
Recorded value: 12 V
